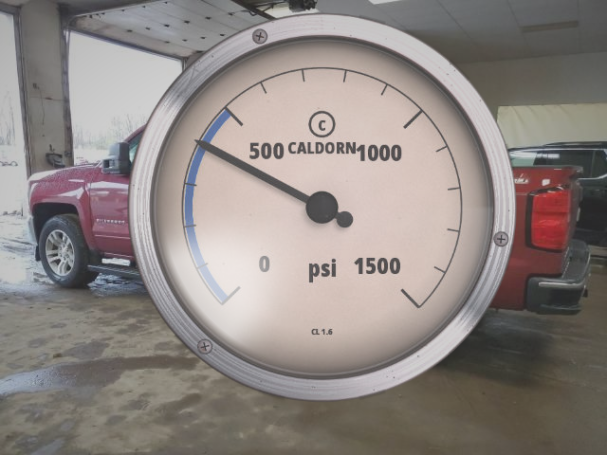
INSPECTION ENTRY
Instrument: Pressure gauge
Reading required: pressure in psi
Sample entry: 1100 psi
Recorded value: 400 psi
